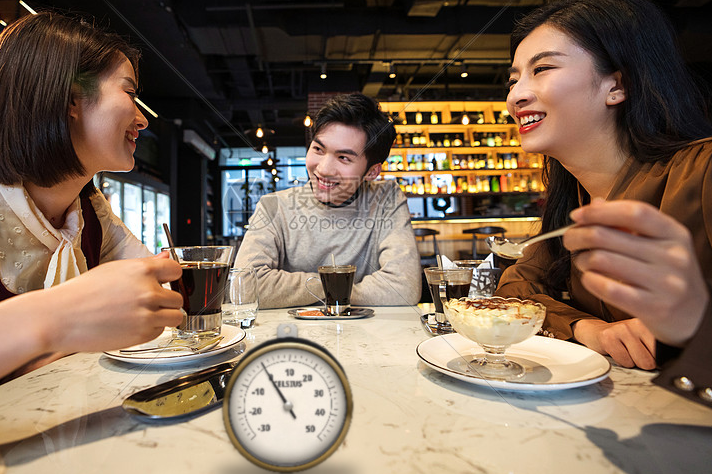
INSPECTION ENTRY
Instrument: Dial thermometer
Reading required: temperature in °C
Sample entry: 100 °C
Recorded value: 0 °C
